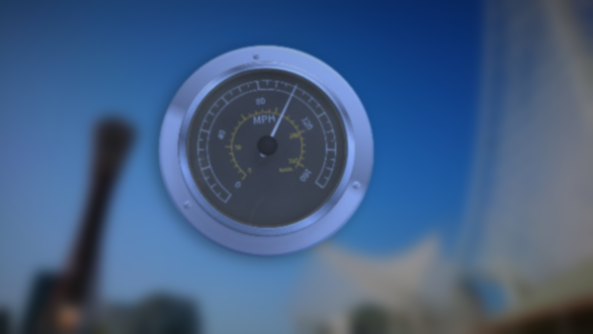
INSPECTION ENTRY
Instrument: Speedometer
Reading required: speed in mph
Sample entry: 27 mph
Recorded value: 100 mph
